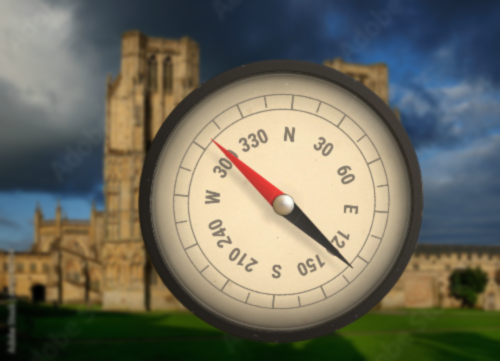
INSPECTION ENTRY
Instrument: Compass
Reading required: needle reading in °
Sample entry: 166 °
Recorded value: 307.5 °
